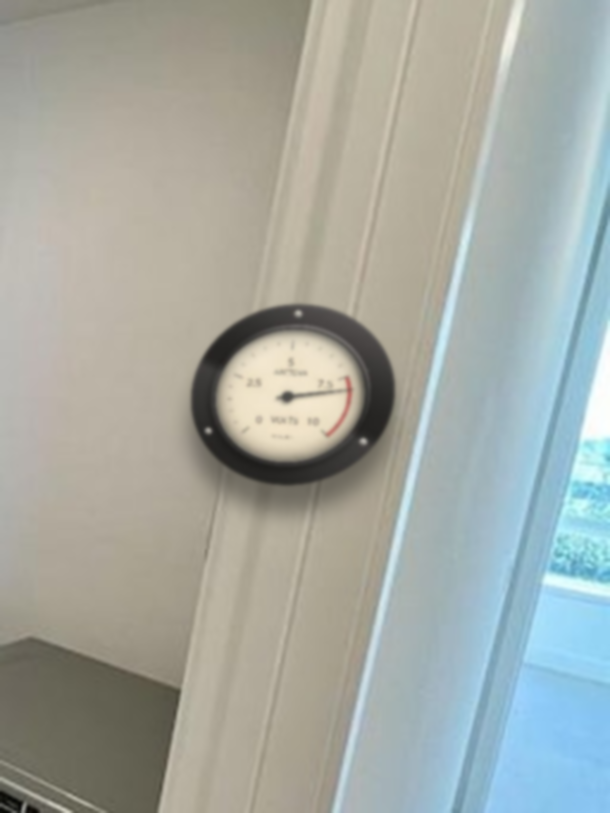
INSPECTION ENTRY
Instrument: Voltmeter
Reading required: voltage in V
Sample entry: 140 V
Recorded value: 8 V
